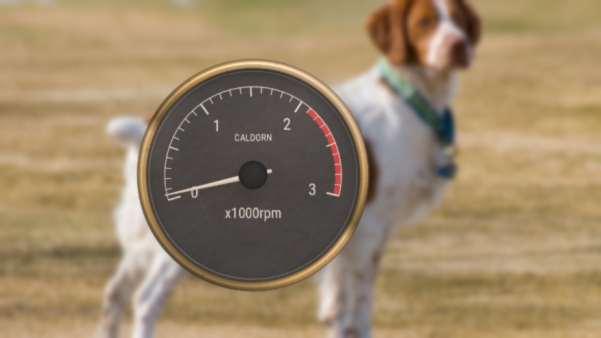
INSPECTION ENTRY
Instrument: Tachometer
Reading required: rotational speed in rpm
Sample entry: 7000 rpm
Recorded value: 50 rpm
